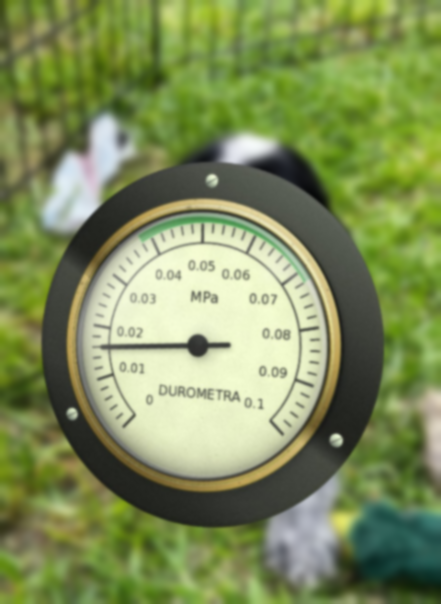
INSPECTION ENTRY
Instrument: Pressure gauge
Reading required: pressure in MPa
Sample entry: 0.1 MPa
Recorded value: 0.016 MPa
